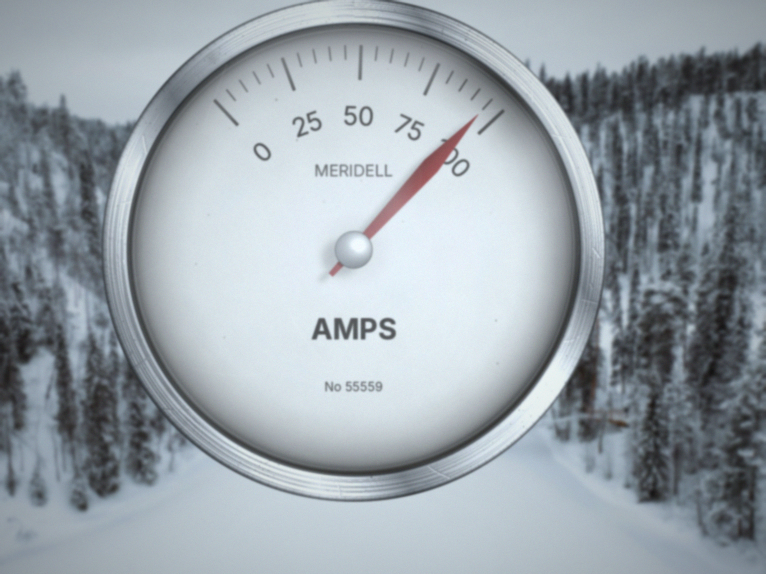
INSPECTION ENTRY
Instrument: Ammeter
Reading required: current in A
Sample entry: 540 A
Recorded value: 95 A
